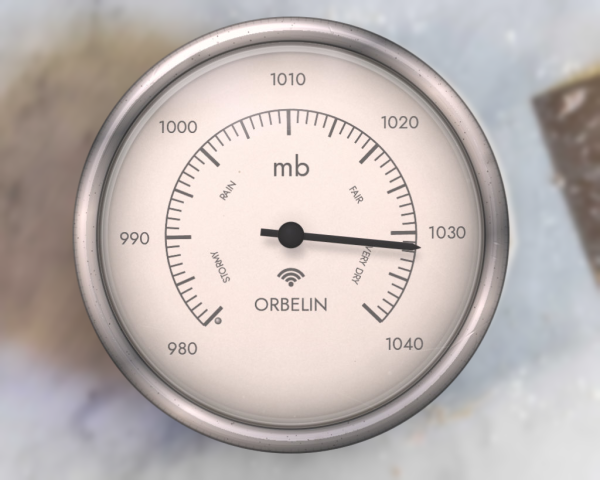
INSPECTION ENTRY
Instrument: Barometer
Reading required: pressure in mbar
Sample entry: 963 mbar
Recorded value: 1031.5 mbar
